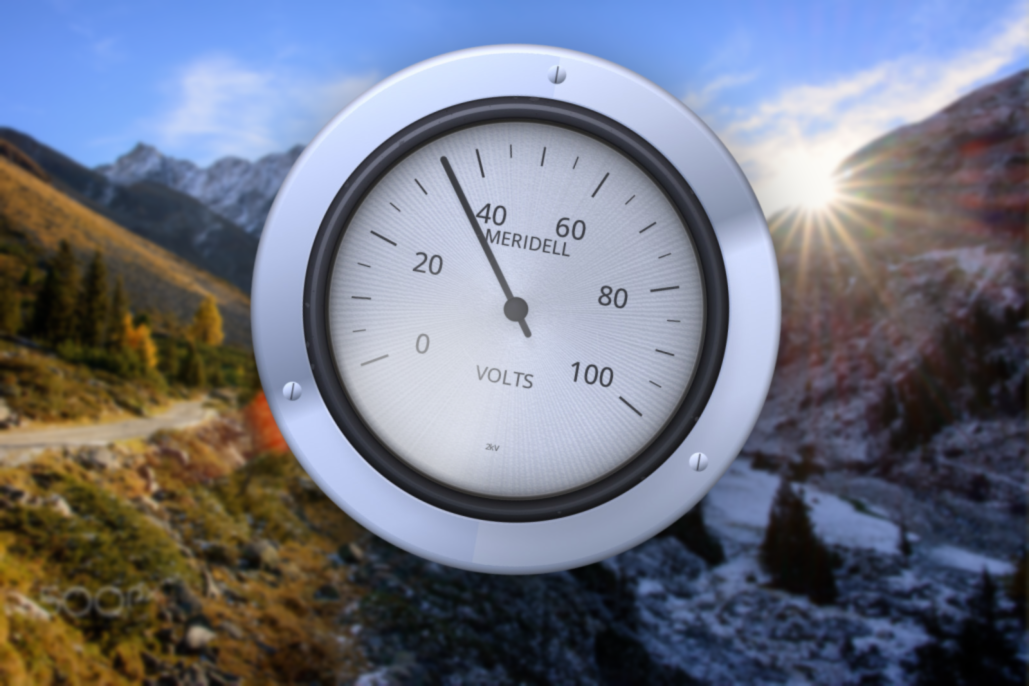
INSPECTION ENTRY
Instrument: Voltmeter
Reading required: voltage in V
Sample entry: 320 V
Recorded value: 35 V
